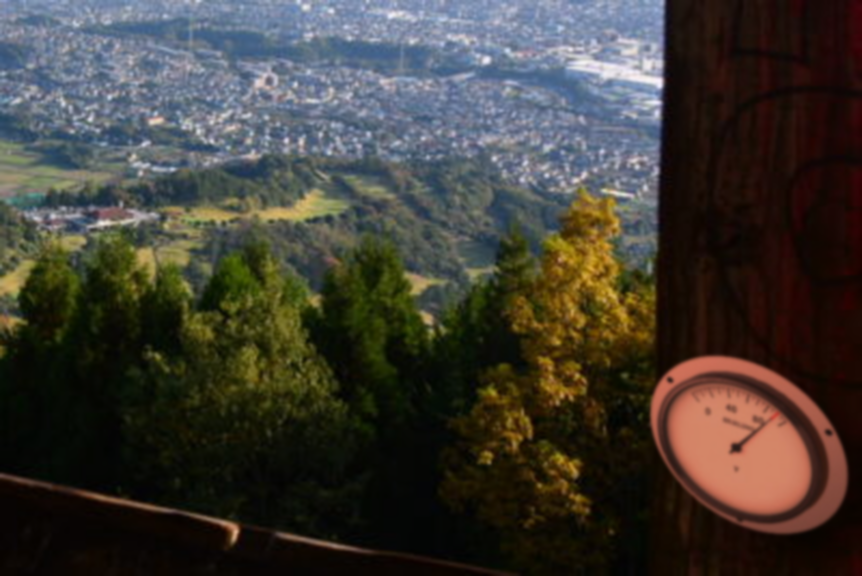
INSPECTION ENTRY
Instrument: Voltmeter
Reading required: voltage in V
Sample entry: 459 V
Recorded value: 90 V
